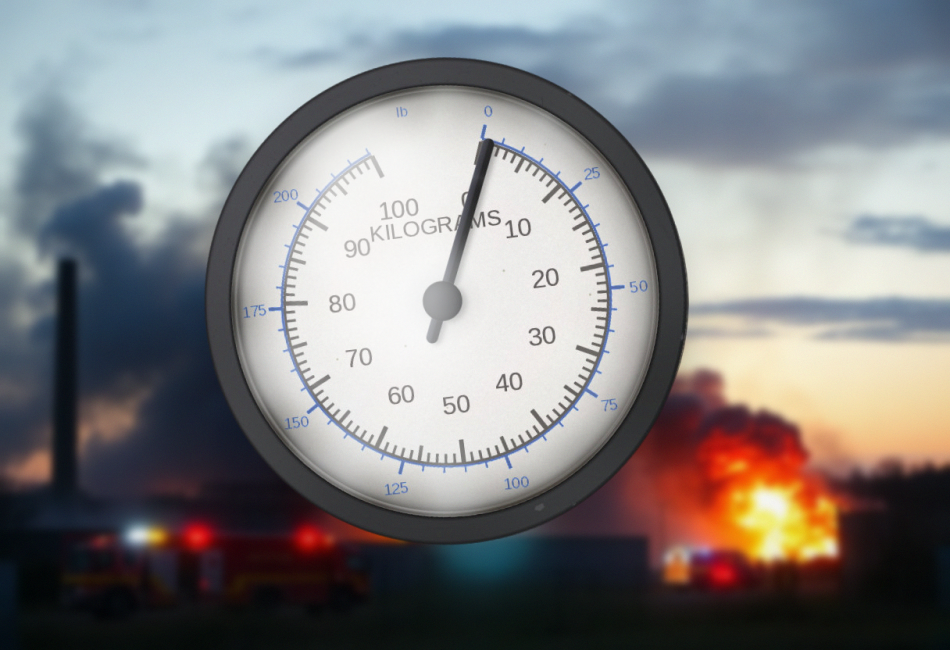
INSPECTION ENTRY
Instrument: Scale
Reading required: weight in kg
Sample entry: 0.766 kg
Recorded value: 1 kg
